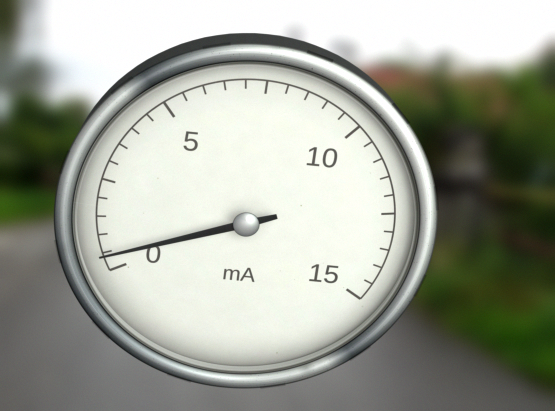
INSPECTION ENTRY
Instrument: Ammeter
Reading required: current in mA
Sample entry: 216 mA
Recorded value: 0.5 mA
